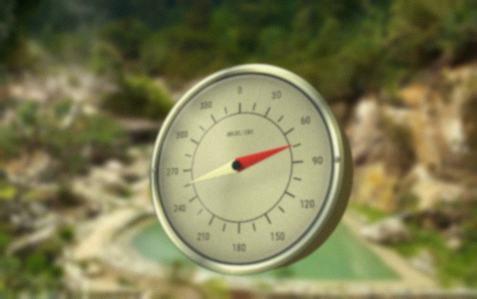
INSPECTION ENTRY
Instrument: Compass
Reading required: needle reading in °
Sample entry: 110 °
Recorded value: 75 °
